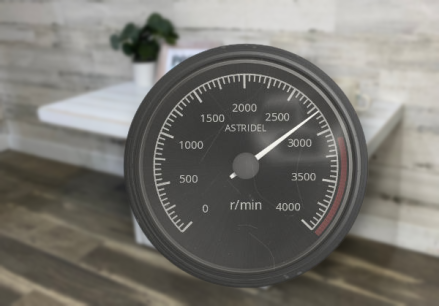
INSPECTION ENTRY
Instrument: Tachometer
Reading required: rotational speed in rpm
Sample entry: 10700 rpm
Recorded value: 2800 rpm
